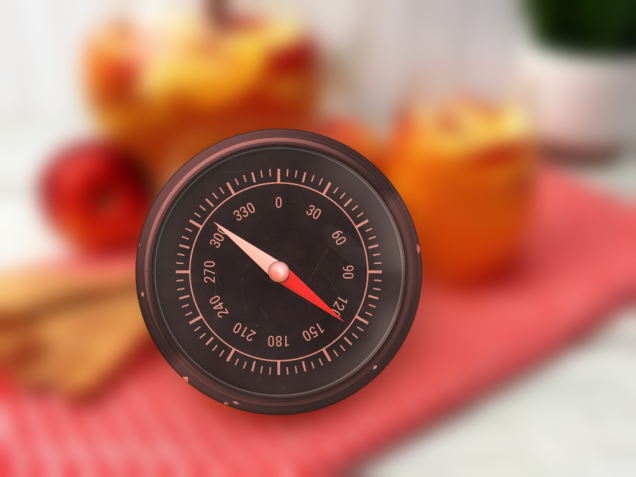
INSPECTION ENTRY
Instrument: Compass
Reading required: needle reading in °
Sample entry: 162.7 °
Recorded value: 127.5 °
